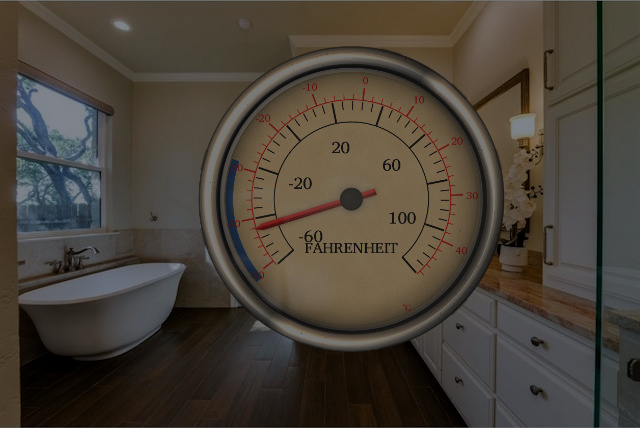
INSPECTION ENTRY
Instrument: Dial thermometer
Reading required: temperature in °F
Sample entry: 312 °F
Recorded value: -44 °F
